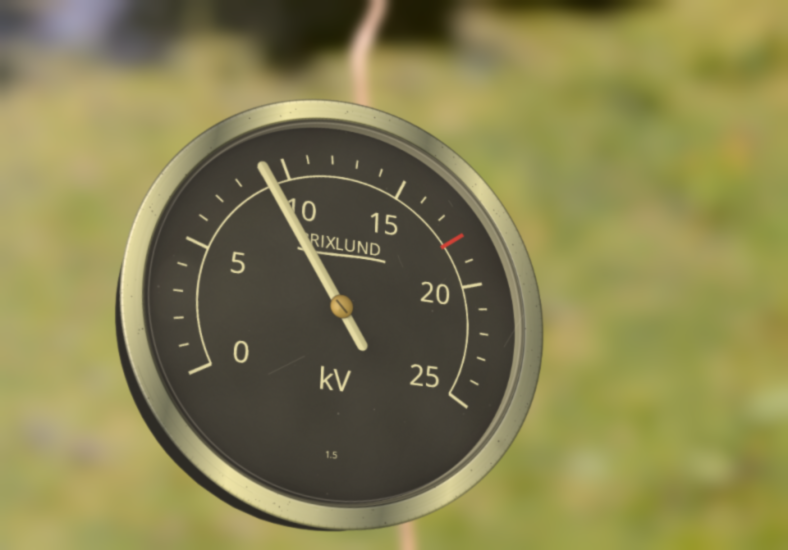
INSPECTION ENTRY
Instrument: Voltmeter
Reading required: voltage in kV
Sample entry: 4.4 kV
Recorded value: 9 kV
